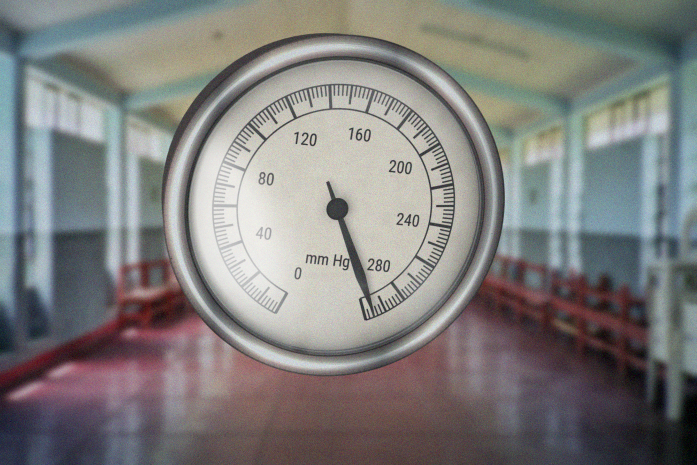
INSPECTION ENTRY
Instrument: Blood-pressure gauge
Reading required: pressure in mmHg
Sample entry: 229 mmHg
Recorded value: 296 mmHg
